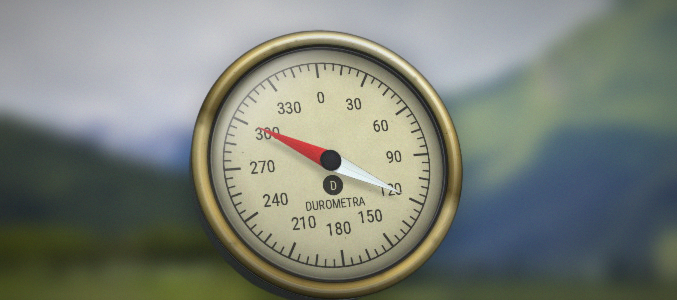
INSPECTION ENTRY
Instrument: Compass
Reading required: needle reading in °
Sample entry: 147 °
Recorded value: 300 °
